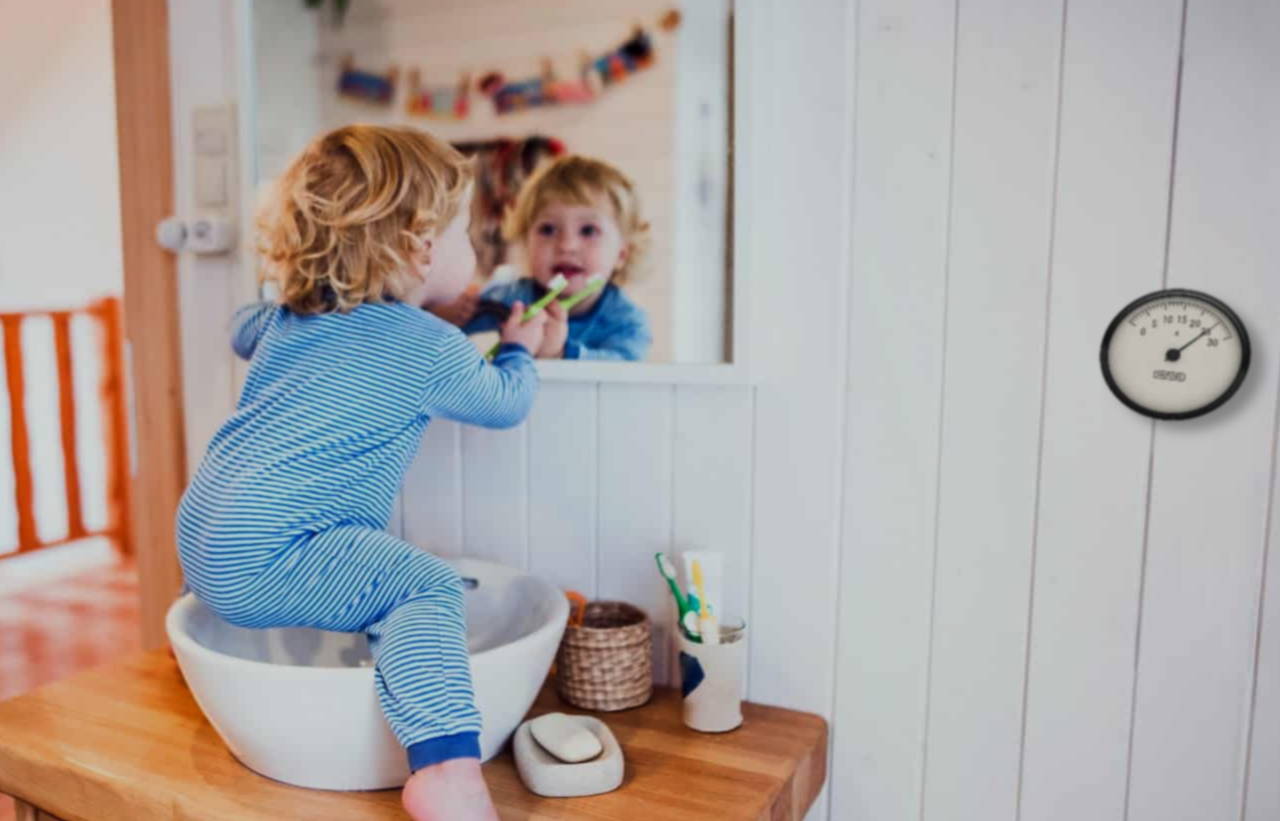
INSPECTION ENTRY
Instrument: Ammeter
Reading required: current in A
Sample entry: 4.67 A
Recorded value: 25 A
